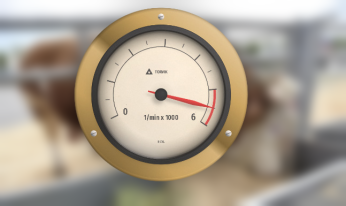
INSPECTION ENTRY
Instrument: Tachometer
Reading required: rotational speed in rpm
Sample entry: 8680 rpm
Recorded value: 5500 rpm
